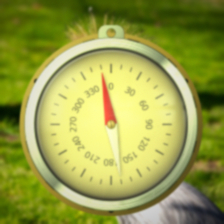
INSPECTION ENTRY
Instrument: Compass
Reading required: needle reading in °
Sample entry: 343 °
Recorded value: 350 °
